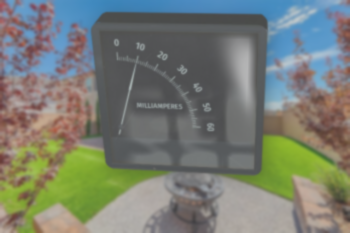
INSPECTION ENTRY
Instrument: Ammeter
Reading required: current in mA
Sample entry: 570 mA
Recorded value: 10 mA
